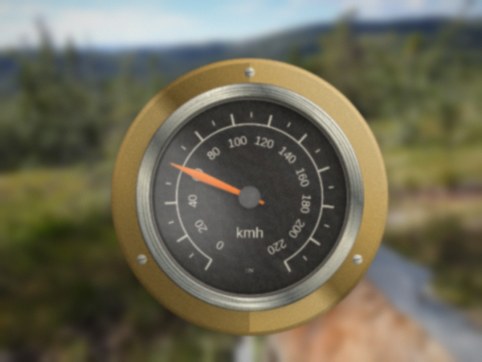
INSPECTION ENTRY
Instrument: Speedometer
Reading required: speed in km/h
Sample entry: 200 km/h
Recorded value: 60 km/h
